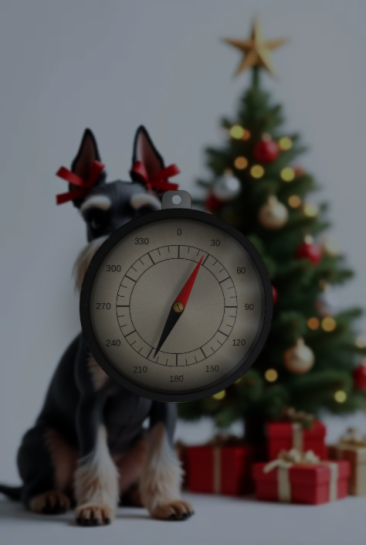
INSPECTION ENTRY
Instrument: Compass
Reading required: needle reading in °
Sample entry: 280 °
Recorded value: 25 °
